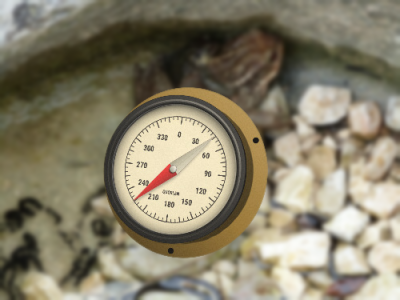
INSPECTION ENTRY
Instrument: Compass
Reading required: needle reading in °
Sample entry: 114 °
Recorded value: 225 °
